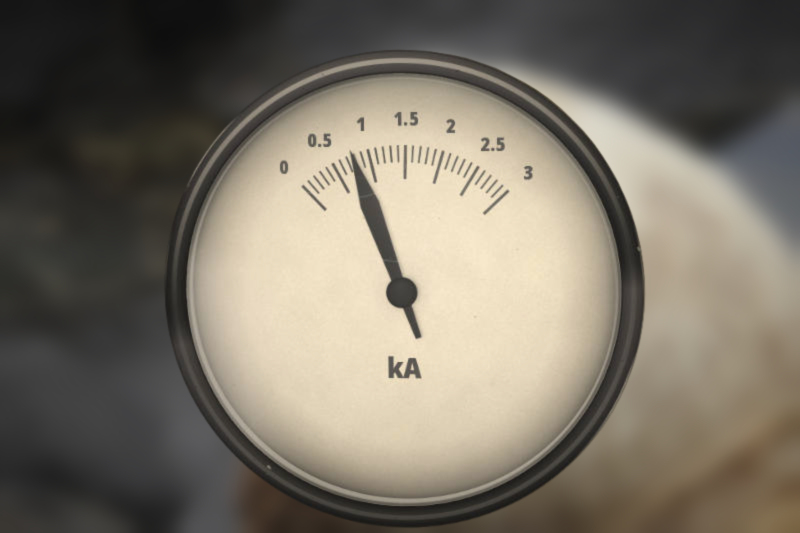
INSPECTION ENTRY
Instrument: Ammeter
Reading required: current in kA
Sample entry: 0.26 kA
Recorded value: 0.8 kA
